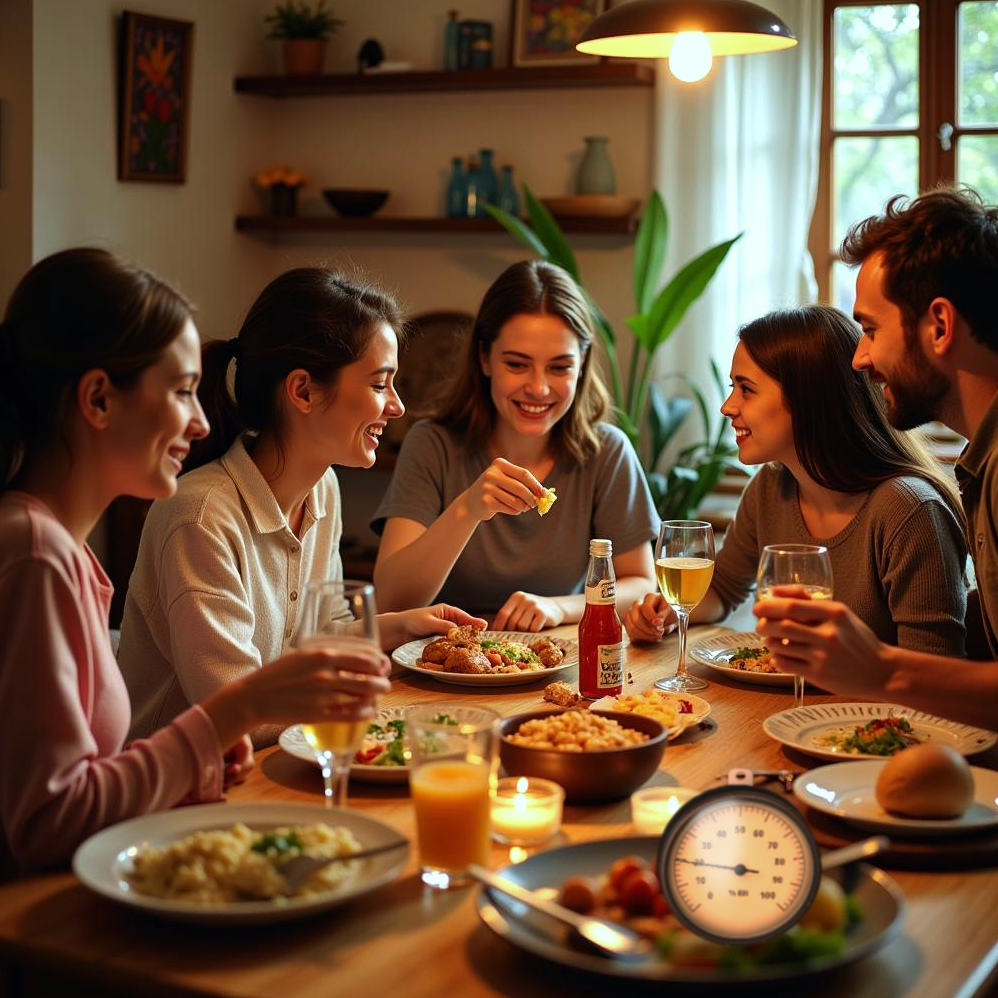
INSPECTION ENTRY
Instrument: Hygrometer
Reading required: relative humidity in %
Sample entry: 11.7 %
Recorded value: 20 %
